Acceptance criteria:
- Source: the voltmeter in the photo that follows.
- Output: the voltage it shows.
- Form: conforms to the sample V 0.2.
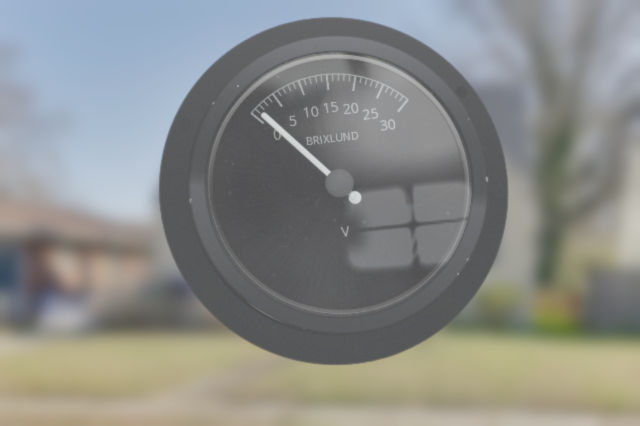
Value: V 1
